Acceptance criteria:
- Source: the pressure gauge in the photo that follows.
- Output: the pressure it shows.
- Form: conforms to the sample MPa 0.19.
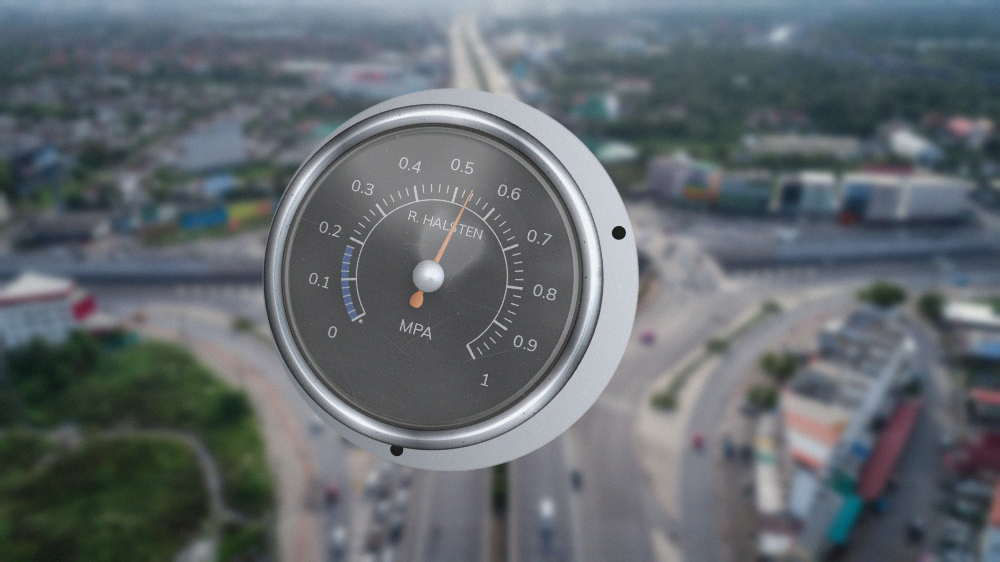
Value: MPa 0.54
